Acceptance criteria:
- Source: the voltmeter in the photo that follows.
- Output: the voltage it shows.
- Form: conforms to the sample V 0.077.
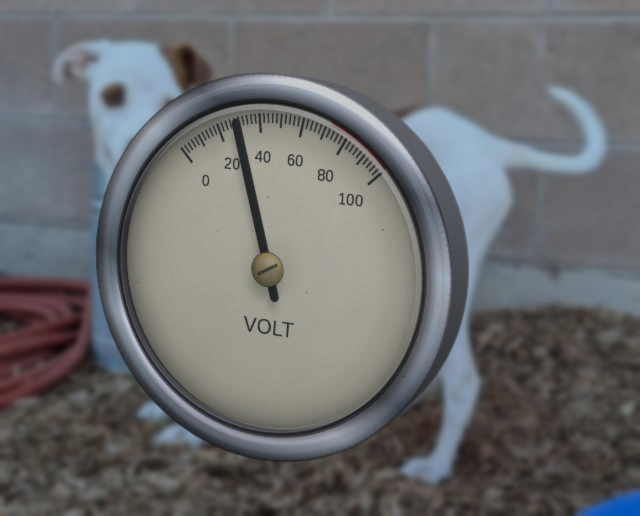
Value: V 30
